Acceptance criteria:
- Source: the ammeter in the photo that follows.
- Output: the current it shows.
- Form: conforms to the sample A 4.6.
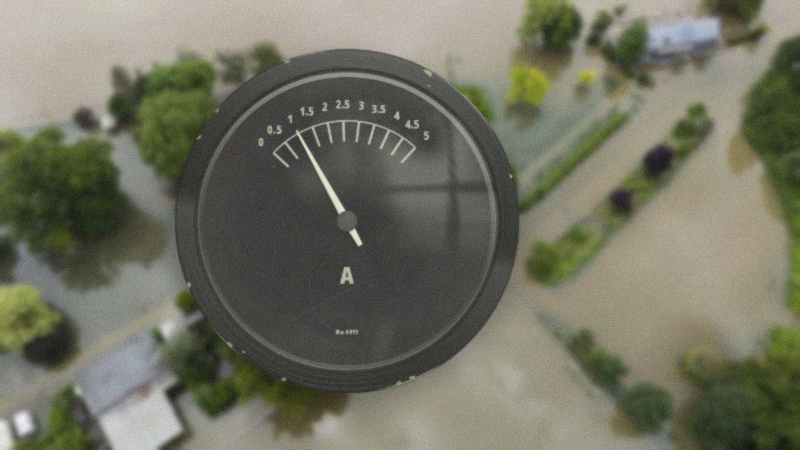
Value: A 1
